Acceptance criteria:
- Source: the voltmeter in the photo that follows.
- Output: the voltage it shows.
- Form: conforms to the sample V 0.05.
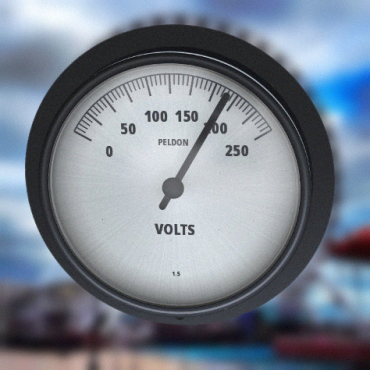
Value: V 190
